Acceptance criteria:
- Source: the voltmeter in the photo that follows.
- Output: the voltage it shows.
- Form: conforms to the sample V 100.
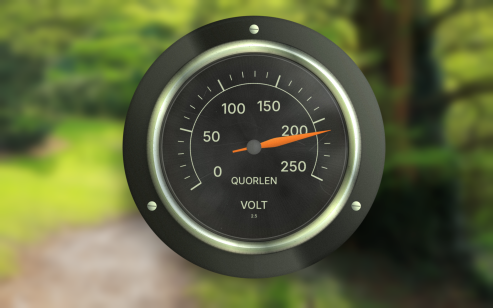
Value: V 210
